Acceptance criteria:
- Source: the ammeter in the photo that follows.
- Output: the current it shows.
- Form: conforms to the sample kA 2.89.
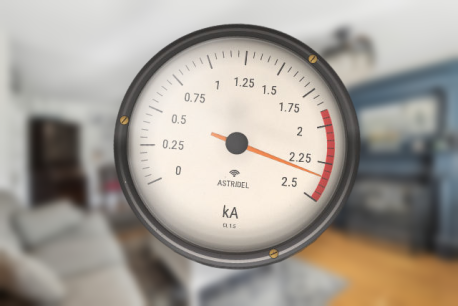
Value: kA 2.35
